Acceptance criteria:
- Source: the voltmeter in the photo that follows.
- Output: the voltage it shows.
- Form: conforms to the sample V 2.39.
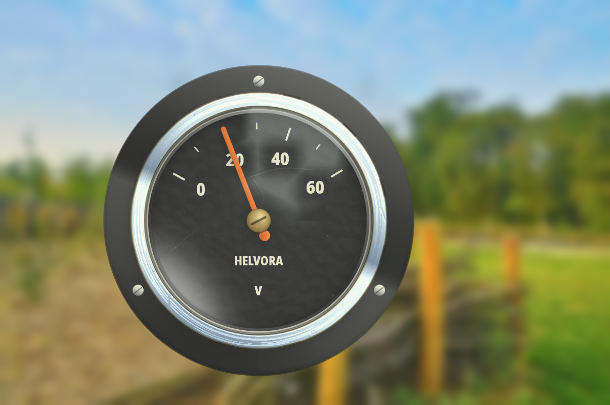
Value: V 20
